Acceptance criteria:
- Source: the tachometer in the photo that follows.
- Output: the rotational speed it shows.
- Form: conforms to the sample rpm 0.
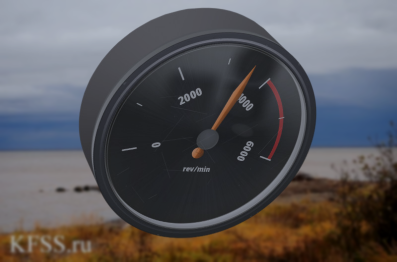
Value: rpm 3500
